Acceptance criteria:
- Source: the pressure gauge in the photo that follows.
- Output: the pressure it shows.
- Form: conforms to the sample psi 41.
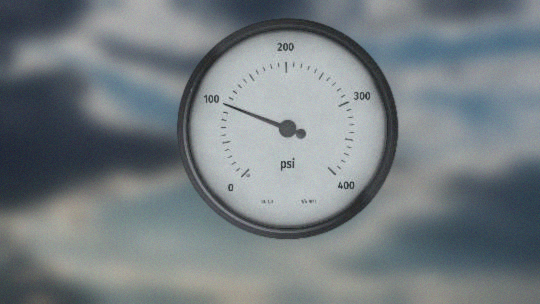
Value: psi 100
